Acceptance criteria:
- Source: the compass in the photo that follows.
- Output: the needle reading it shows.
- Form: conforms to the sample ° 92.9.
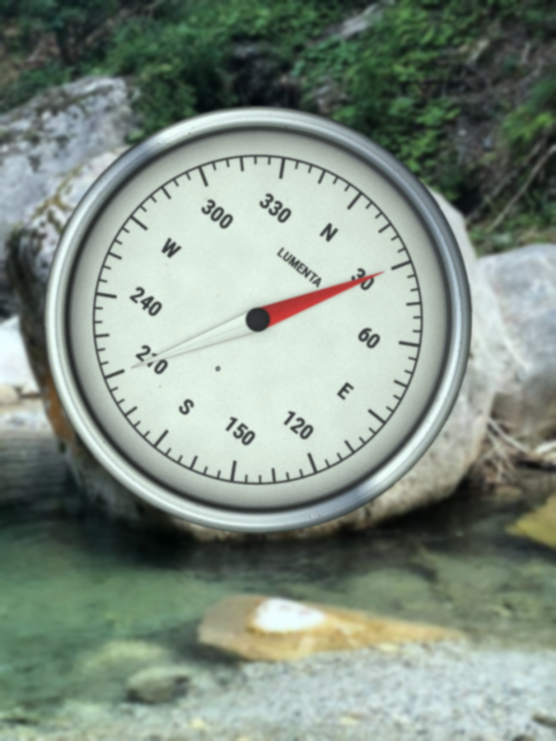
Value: ° 30
